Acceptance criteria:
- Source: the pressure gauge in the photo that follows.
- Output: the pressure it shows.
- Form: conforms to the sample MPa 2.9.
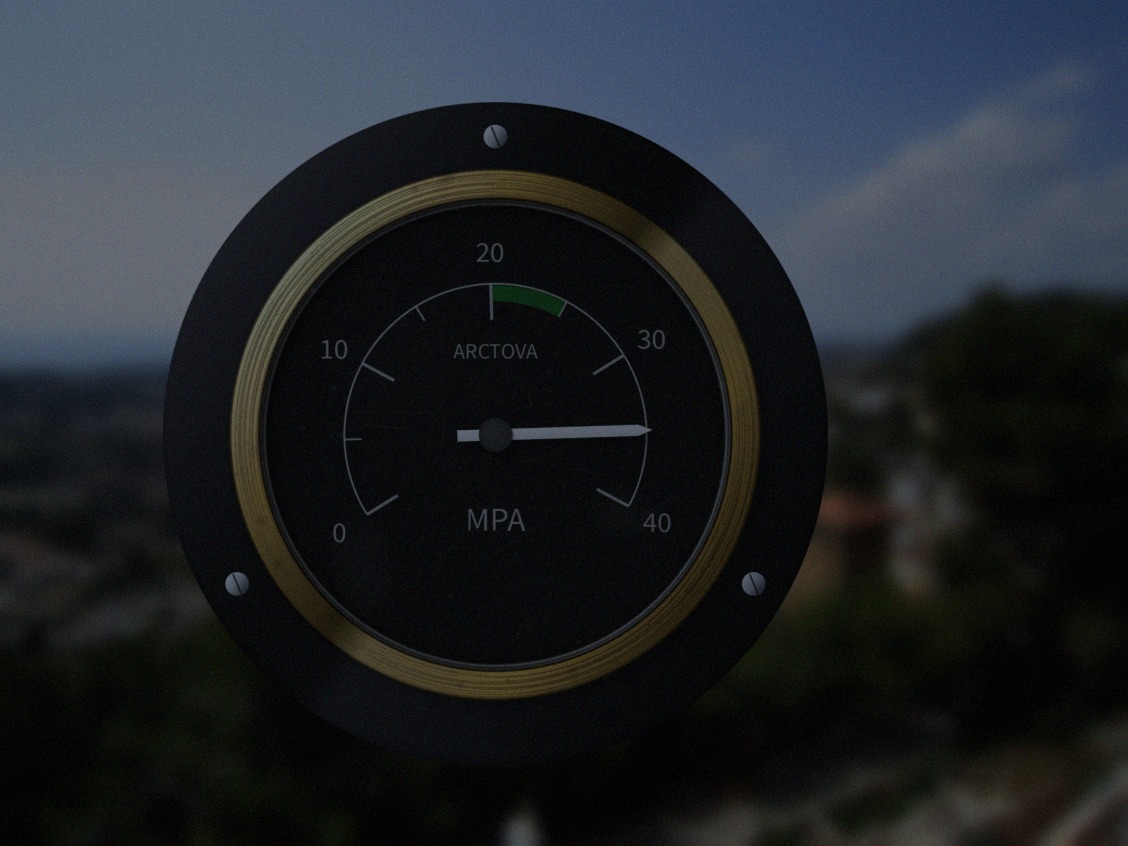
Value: MPa 35
